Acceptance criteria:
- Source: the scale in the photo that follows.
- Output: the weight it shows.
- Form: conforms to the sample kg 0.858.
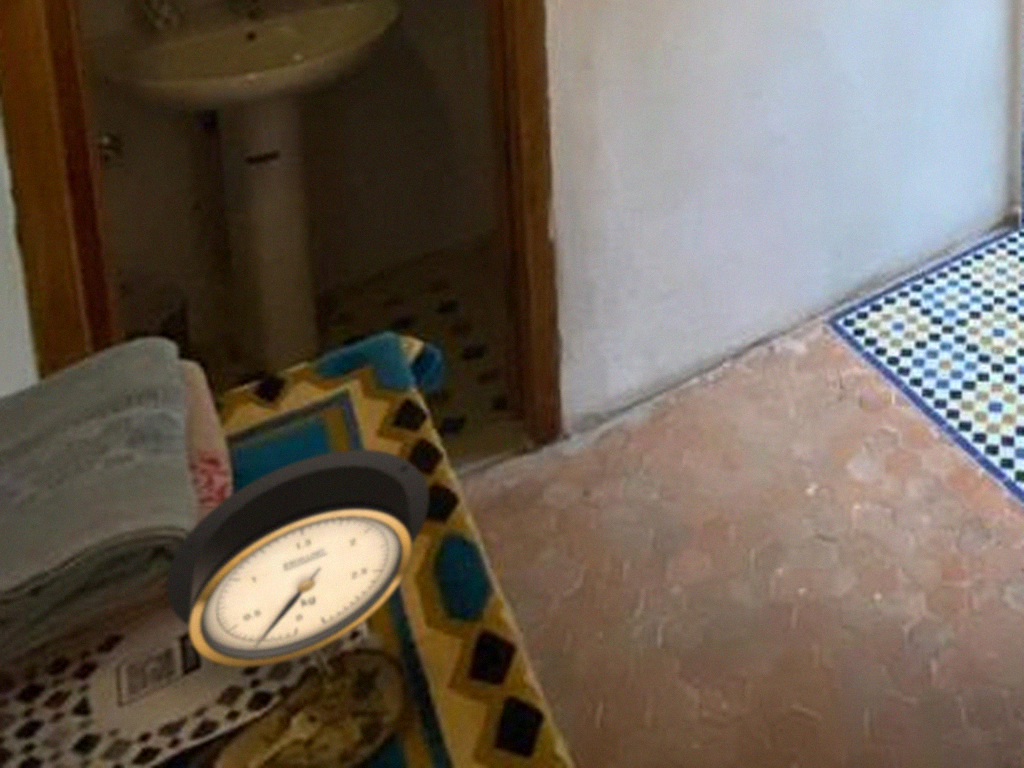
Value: kg 0.25
